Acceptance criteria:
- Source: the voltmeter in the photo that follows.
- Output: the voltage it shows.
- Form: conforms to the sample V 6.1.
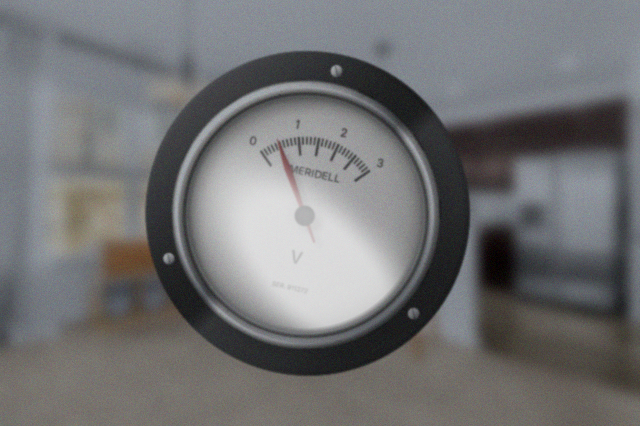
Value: V 0.5
